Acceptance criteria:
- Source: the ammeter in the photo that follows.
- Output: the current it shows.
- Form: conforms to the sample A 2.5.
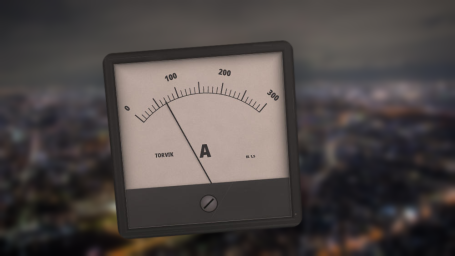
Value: A 70
